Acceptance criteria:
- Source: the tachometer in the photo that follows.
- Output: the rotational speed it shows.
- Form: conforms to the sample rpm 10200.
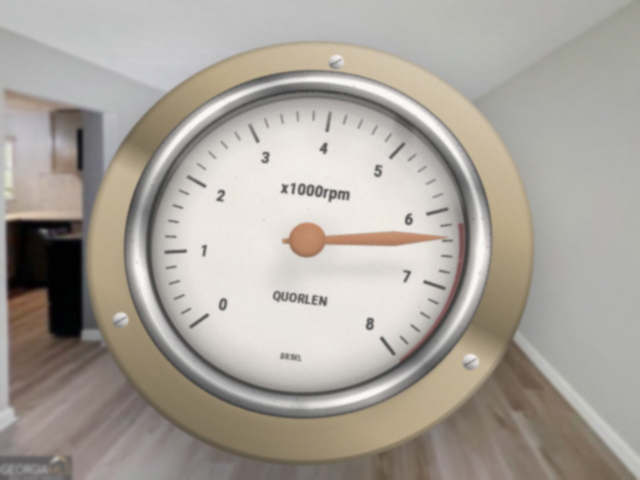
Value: rpm 6400
